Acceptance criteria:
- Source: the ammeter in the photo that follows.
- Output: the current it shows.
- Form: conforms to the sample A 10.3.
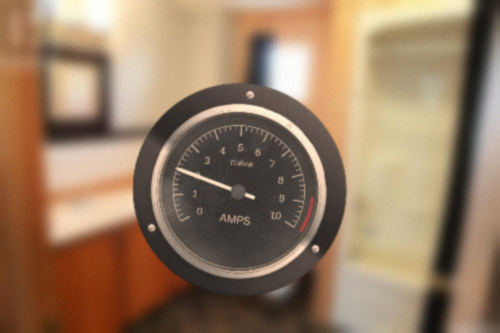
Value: A 2
